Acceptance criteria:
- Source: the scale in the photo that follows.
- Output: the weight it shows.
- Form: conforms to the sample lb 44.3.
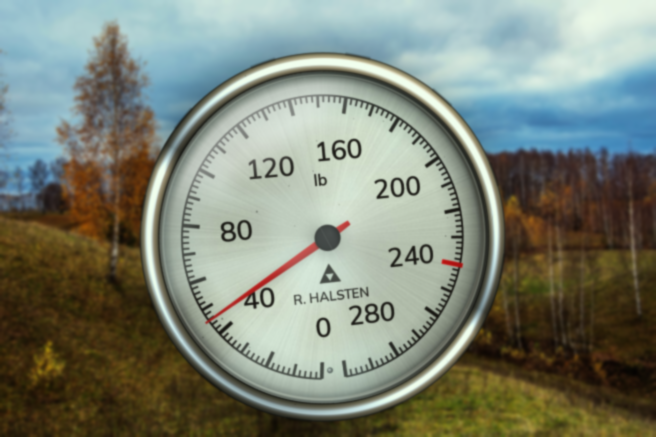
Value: lb 46
